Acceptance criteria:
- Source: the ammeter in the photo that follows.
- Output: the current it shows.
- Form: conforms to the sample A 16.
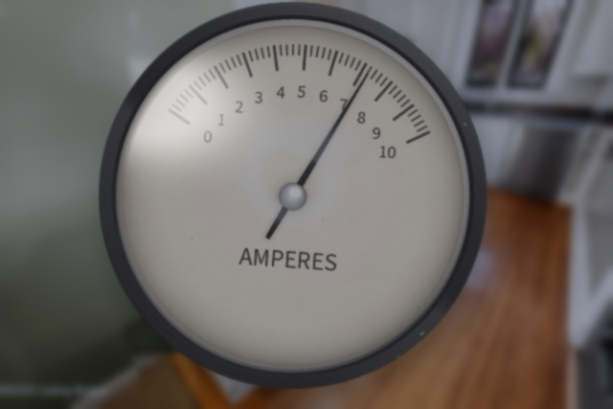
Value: A 7.2
